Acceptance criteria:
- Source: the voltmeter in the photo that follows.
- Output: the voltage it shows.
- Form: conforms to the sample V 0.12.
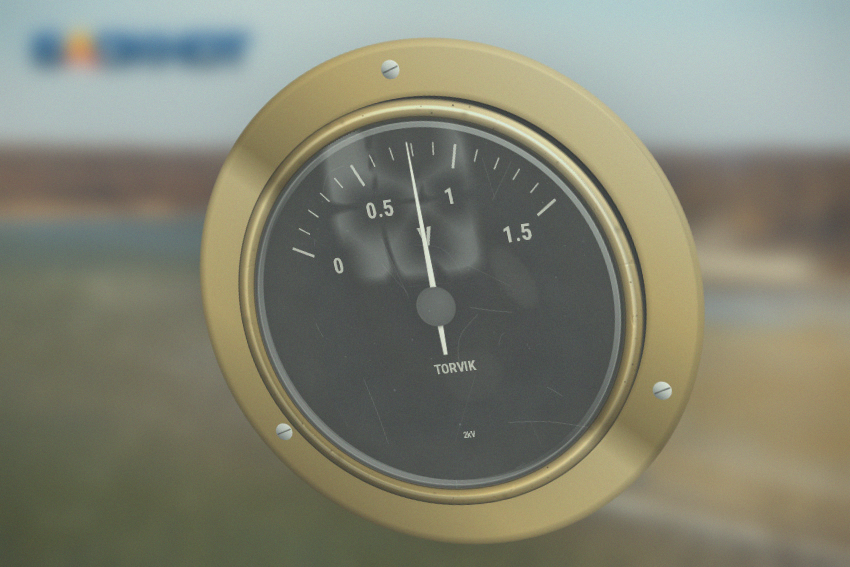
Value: V 0.8
